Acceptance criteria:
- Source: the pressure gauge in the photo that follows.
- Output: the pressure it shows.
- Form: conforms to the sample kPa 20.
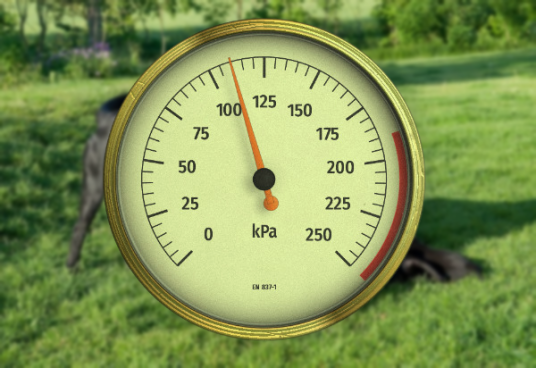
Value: kPa 110
